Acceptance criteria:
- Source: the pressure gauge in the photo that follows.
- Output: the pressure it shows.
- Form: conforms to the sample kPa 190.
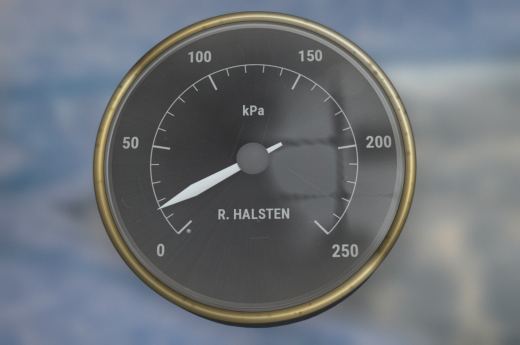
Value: kPa 15
